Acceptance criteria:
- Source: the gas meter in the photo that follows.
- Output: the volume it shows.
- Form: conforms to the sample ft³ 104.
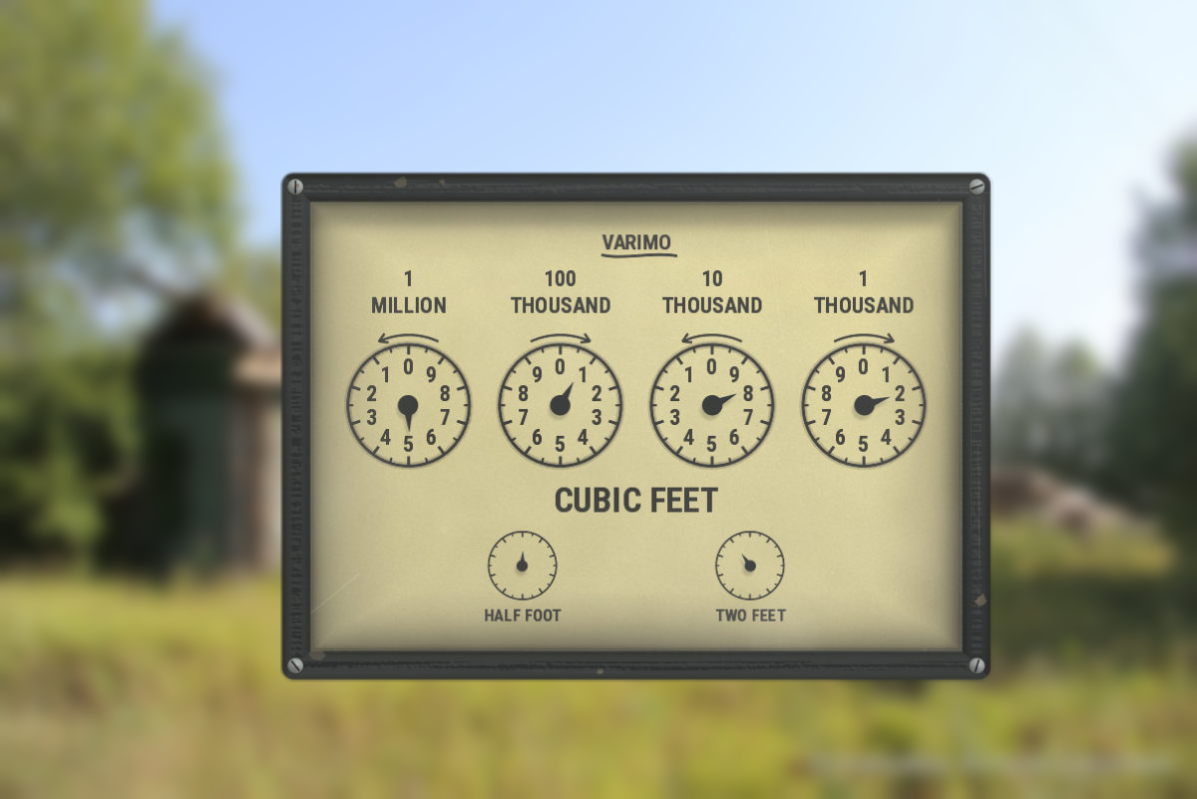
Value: ft³ 508200
